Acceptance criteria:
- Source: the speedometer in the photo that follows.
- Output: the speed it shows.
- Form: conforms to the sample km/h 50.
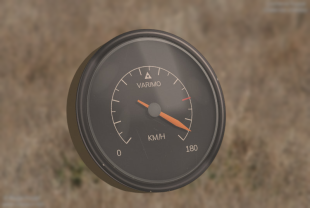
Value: km/h 170
